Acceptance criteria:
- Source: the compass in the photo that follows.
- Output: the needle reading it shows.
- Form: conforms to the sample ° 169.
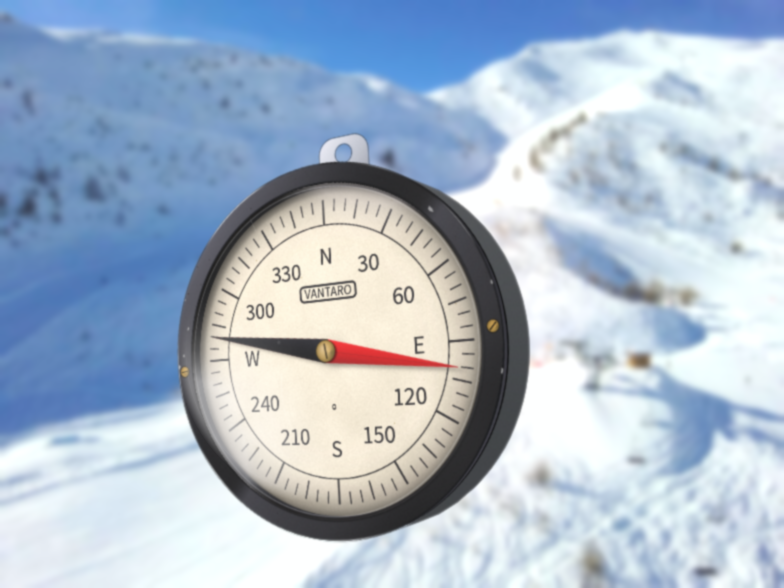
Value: ° 100
